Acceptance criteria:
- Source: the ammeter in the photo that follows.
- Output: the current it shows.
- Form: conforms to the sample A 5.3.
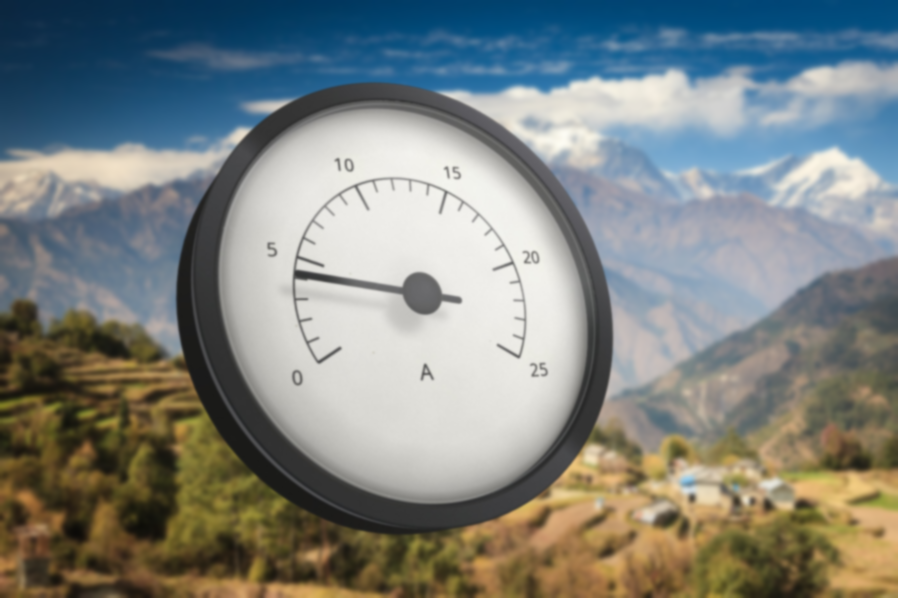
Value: A 4
